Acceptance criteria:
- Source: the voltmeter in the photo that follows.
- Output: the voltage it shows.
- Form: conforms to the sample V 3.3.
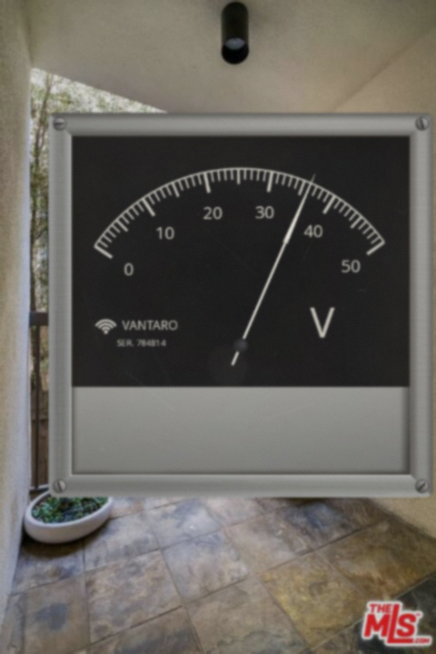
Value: V 36
